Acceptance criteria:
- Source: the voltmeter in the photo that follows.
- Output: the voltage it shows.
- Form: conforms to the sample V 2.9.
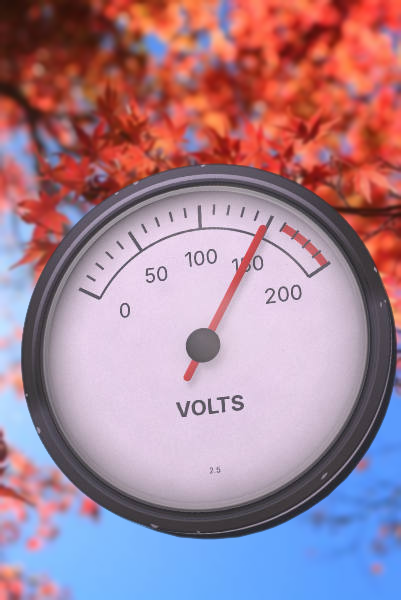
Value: V 150
